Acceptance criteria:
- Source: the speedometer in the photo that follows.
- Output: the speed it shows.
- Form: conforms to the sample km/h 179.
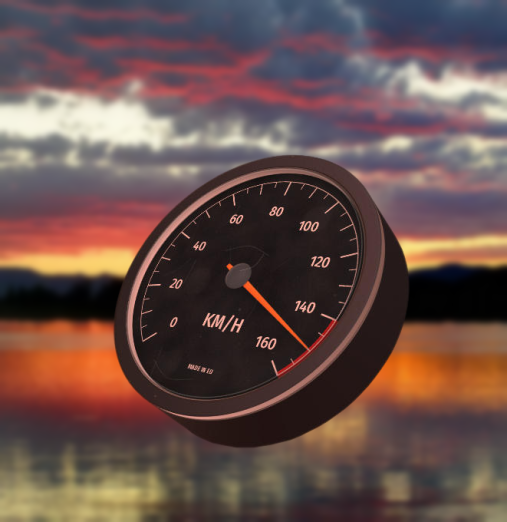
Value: km/h 150
